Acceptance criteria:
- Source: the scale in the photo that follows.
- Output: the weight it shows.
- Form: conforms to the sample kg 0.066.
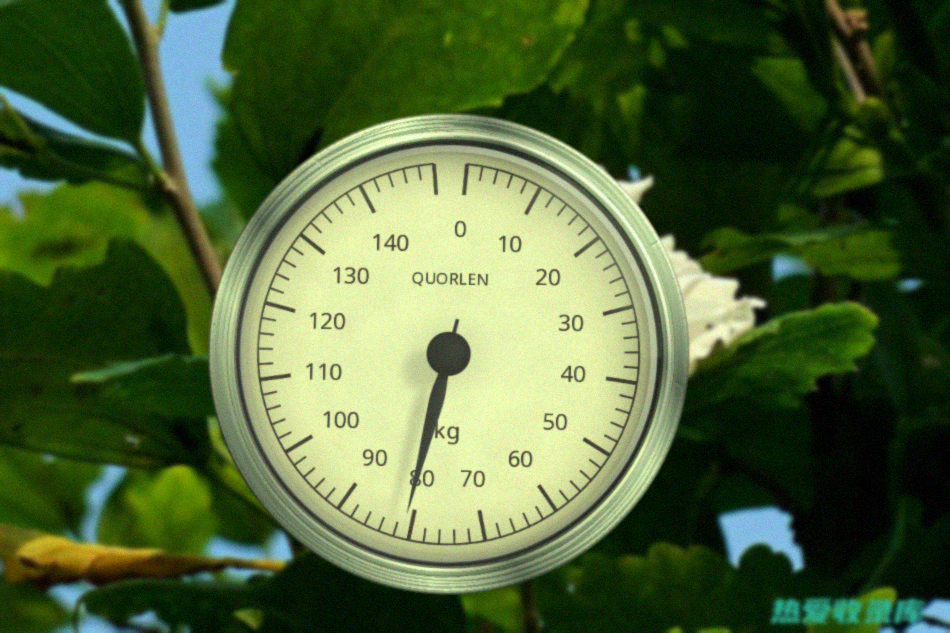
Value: kg 81
